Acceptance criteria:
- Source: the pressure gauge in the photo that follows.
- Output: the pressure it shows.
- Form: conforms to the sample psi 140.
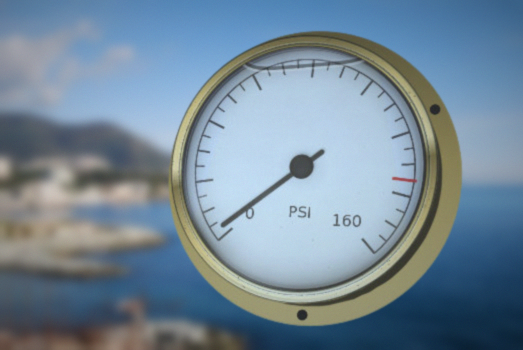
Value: psi 2.5
